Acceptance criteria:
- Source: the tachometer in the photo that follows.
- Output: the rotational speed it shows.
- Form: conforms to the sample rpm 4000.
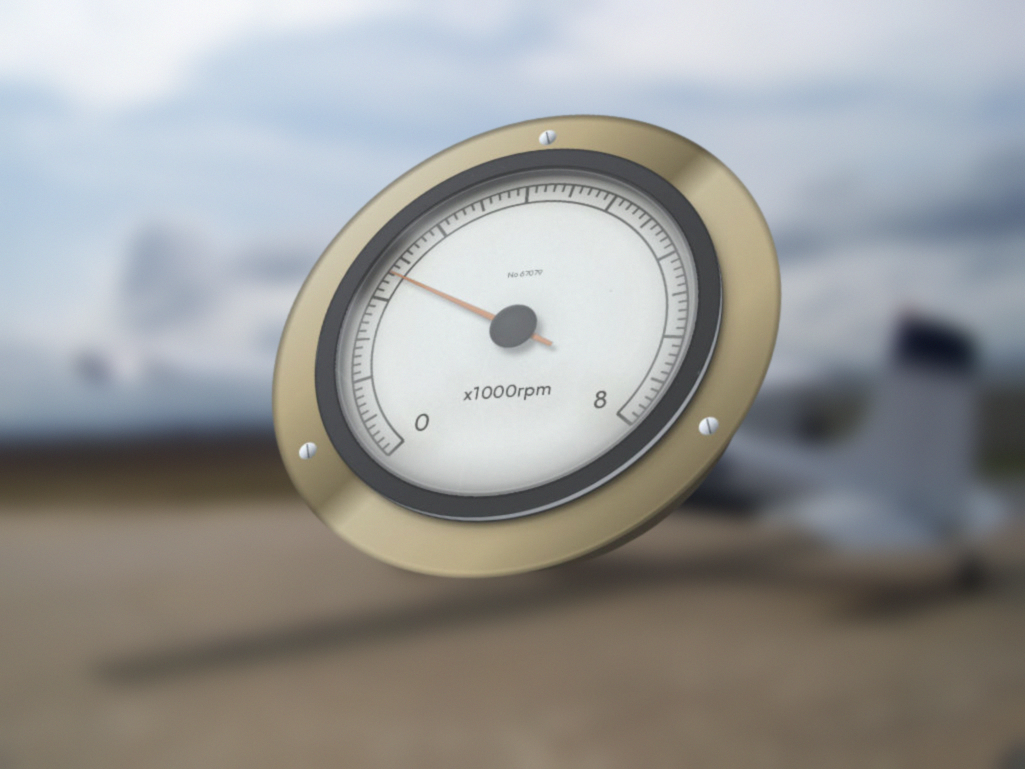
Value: rpm 2300
